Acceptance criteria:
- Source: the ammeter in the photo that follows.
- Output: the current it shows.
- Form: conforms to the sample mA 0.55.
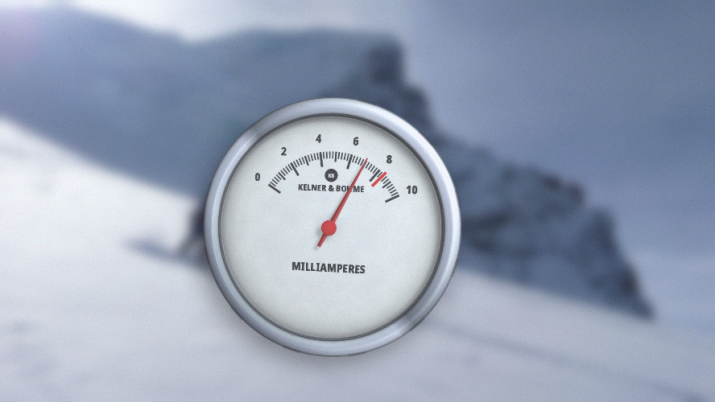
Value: mA 7
